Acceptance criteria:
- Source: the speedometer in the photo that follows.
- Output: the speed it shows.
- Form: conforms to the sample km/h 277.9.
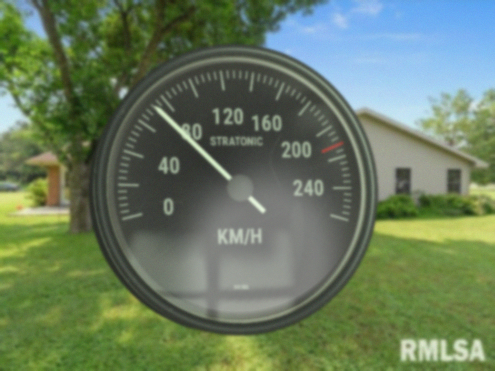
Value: km/h 72
